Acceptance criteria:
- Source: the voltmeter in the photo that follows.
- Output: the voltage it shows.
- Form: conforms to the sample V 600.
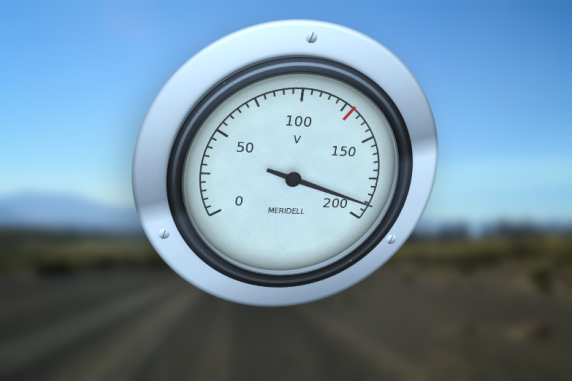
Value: V 190
